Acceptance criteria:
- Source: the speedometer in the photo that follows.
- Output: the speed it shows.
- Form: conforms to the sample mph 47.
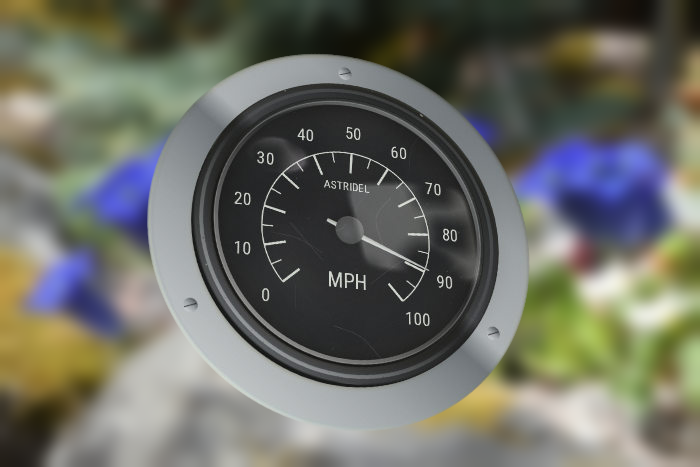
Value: mph 90
